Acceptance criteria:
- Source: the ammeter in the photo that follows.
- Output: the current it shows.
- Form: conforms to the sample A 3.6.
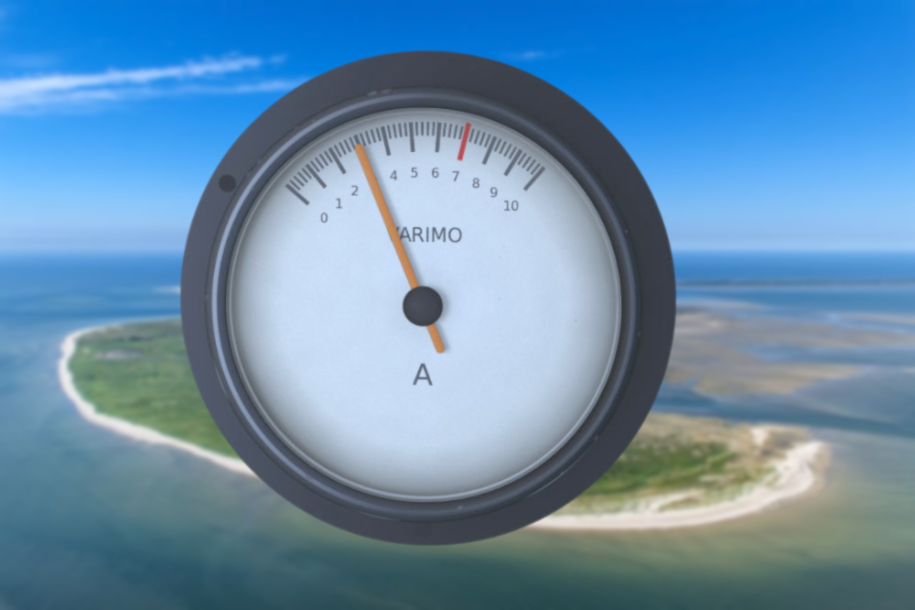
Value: A 3
